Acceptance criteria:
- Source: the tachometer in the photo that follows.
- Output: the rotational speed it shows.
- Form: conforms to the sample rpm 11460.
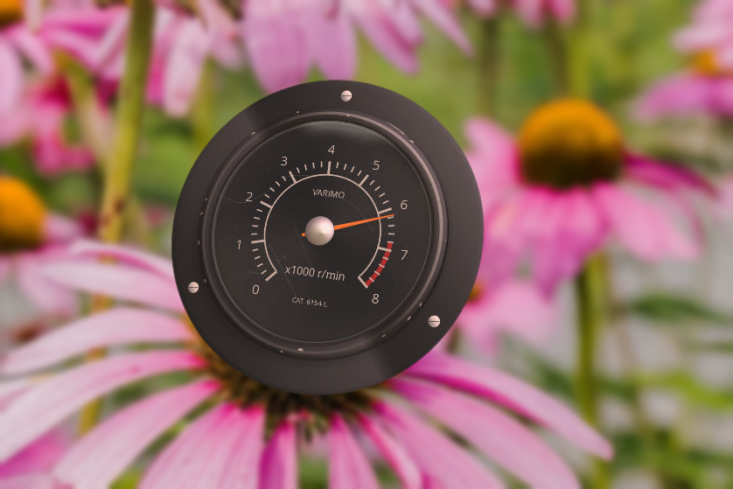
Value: rpm 6200
